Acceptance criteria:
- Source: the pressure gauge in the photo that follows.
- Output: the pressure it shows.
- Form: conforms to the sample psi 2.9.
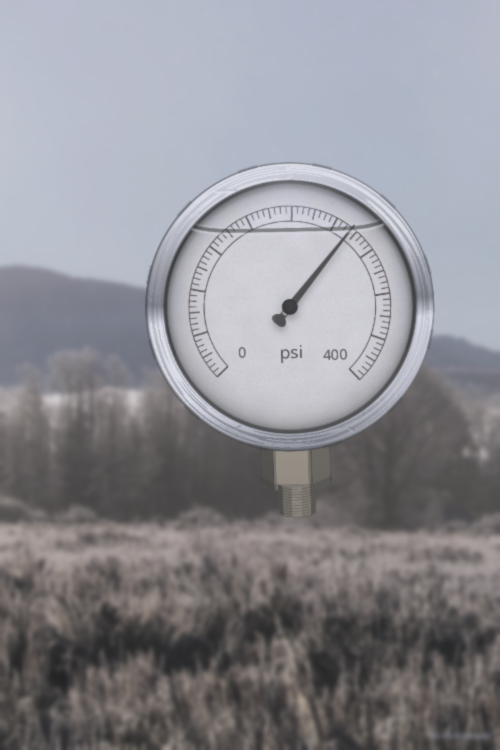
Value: psi 255
